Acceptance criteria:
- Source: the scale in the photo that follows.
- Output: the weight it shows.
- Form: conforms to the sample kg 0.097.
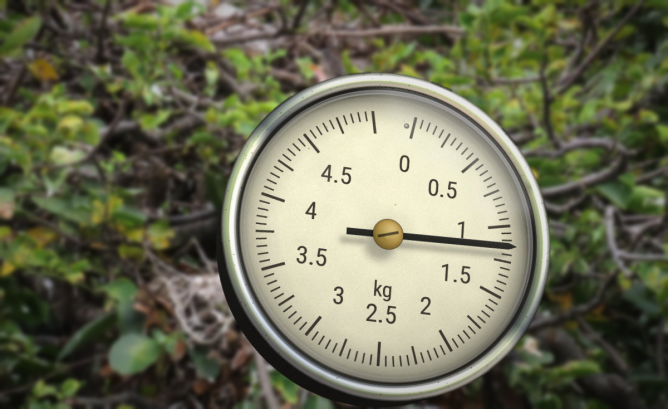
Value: kg 1.15
